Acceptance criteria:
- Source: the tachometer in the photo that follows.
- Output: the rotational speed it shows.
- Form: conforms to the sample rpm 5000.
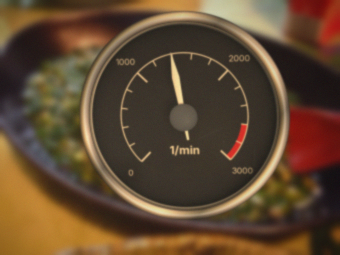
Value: rpm 1400
